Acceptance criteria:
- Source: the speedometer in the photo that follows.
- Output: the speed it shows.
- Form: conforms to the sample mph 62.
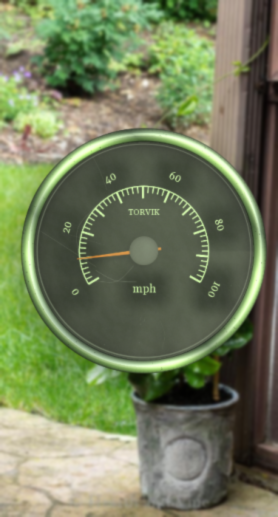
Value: mph 10
